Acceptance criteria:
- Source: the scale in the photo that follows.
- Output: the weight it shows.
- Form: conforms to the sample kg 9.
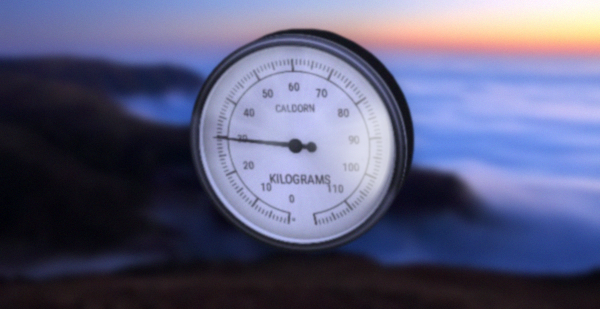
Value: kg 30
